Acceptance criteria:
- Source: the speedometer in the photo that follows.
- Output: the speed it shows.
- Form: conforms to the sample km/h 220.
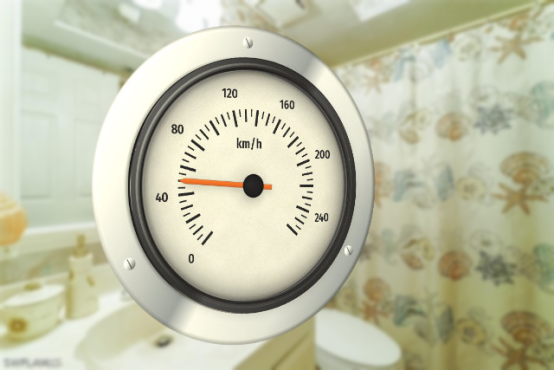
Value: km/h 50
